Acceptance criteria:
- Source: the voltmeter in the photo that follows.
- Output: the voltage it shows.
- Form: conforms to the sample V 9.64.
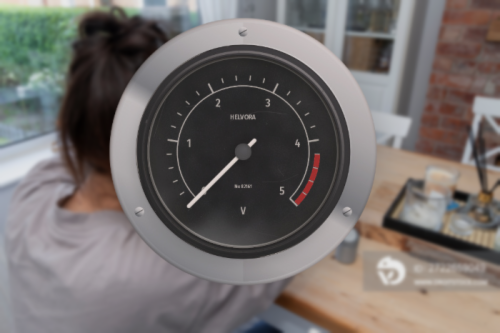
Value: V 0
